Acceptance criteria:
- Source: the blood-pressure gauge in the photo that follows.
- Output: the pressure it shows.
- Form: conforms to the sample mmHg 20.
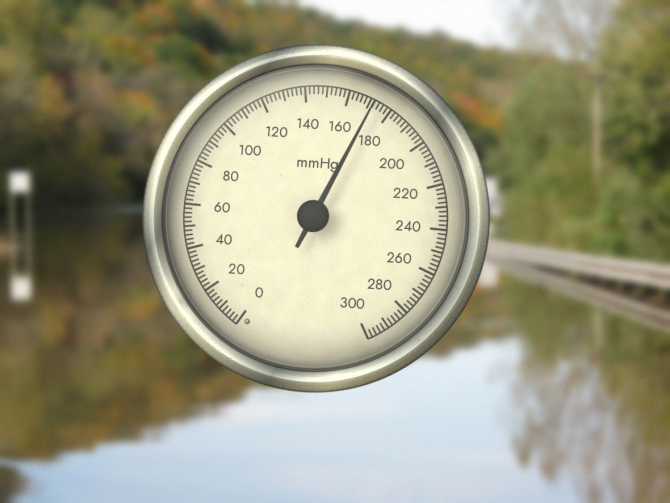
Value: mmHg 172
